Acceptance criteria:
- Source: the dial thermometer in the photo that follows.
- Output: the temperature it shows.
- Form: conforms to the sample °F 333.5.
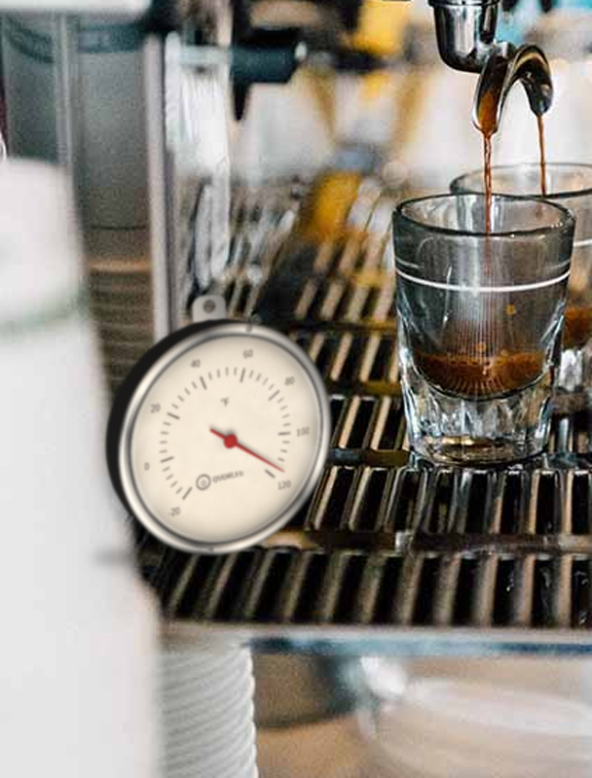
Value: °F 116
